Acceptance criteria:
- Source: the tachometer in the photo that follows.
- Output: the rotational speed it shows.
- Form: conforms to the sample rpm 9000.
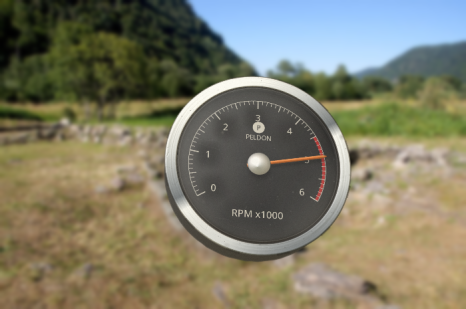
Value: rpm 5000
